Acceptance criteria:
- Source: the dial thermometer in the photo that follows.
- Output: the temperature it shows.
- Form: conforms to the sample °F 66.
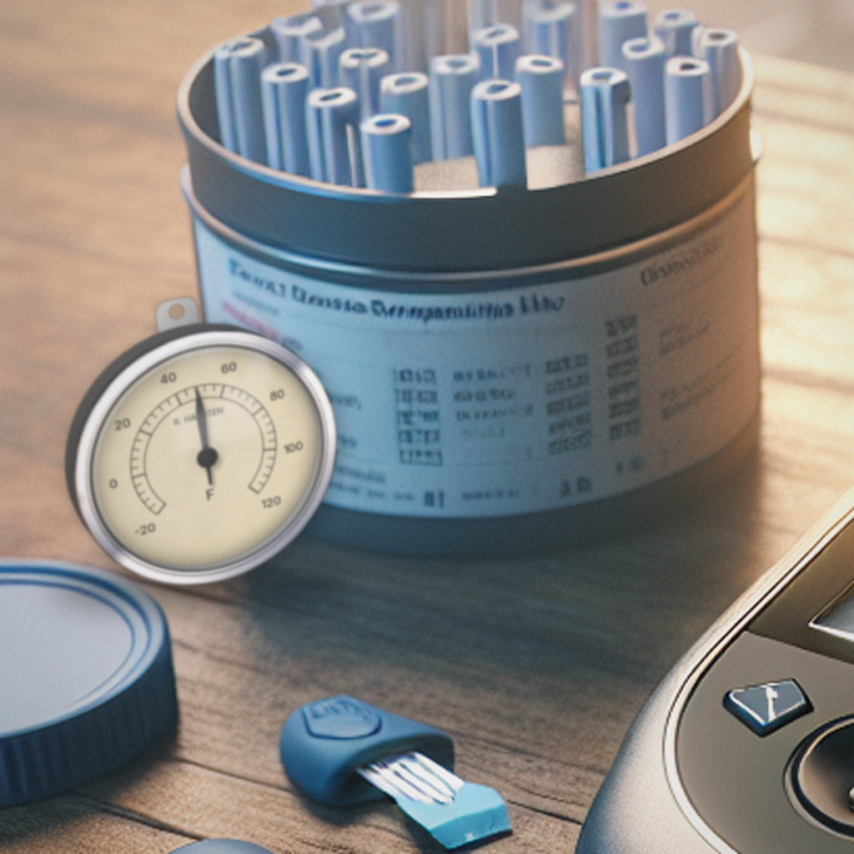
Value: °F 48
